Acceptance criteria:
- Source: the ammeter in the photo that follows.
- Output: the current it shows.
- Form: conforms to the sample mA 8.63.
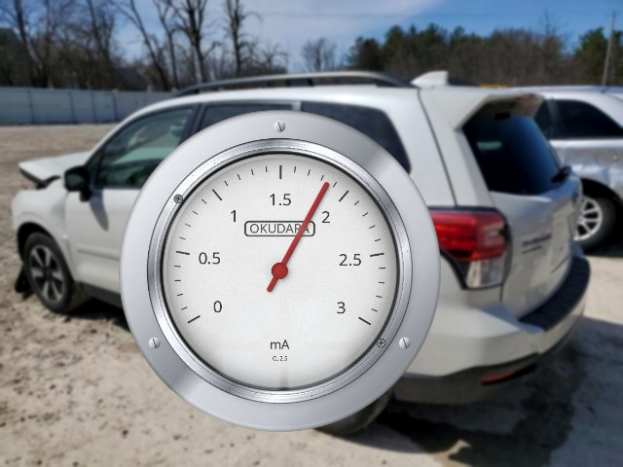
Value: mA 1.85
